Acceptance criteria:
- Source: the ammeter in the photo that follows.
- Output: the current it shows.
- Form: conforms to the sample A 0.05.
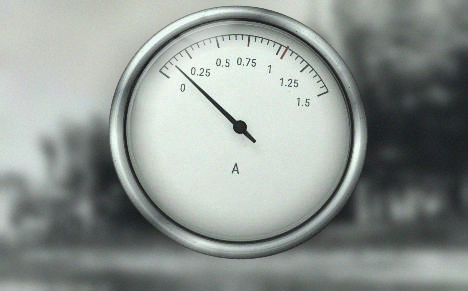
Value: A 0.1
